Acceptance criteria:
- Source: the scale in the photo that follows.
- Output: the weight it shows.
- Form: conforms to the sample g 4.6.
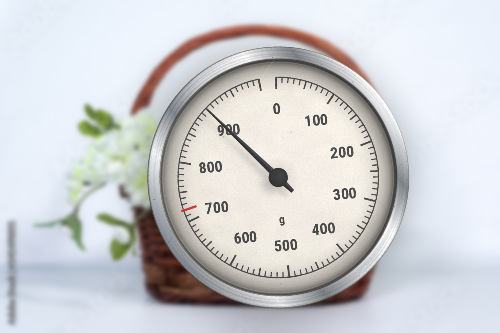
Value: g 900
